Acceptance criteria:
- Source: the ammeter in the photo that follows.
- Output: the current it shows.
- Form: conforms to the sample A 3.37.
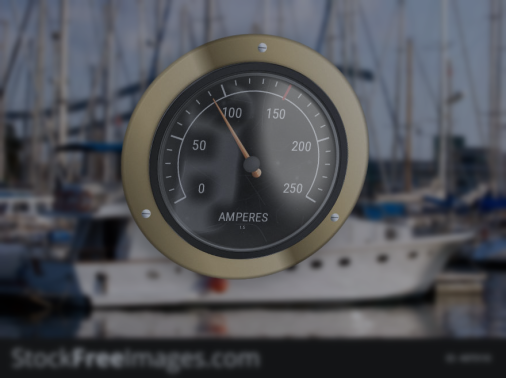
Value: A 90
